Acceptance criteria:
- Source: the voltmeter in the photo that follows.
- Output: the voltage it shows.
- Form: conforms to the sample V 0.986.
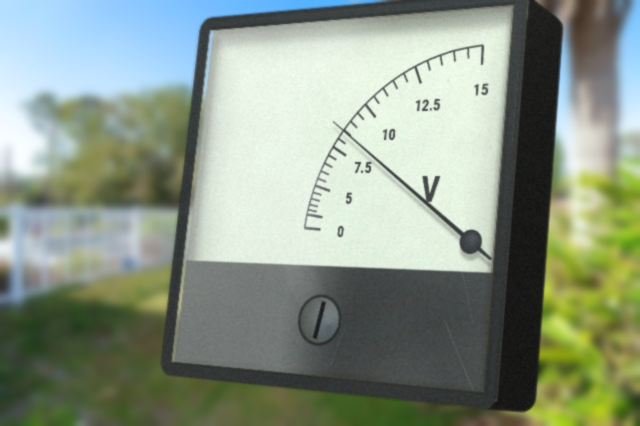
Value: V 8.5
